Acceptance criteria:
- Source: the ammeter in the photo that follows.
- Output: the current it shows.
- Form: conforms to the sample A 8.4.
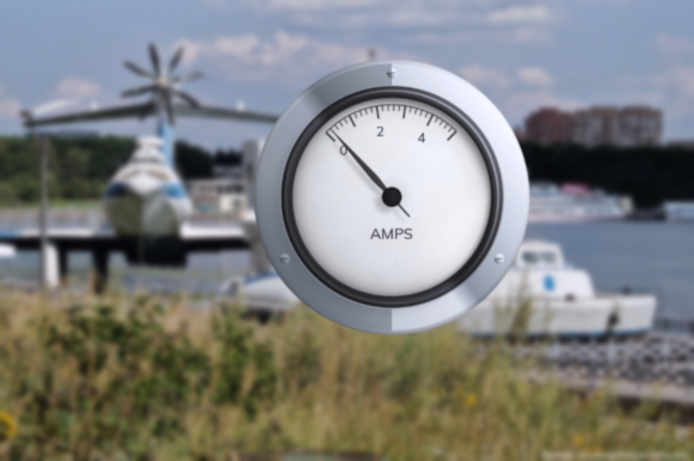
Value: A 0.2
